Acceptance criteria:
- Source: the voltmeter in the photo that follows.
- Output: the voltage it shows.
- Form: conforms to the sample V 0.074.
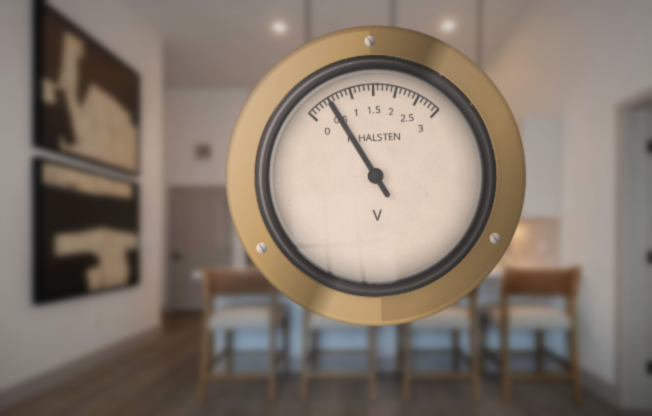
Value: V 0.5
